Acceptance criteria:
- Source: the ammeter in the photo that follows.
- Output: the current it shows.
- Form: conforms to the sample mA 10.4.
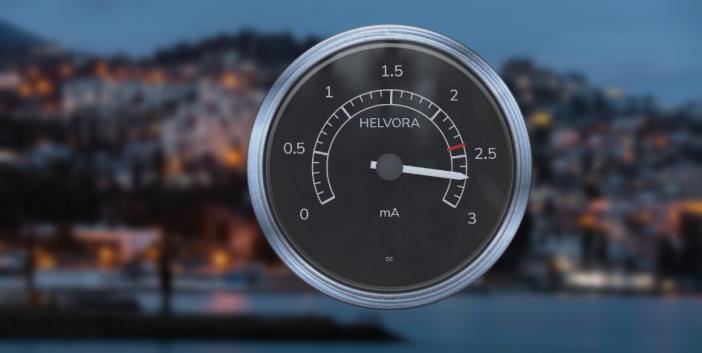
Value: mA 2.7
